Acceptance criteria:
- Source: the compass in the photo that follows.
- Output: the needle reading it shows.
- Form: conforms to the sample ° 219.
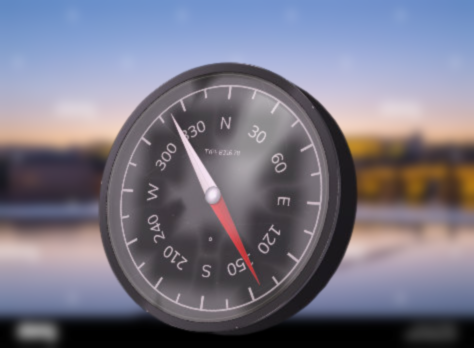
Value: ° 142.5
